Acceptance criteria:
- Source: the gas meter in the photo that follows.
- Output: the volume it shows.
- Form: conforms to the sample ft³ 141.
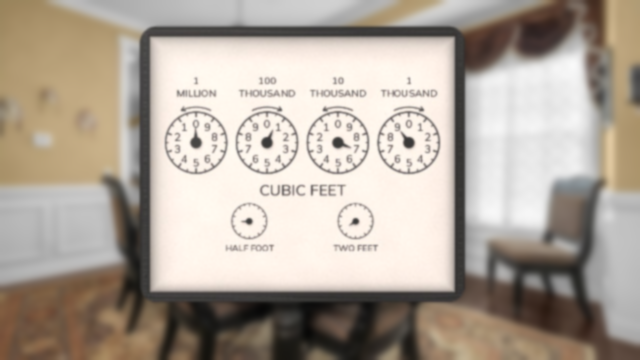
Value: ft³ 6900
